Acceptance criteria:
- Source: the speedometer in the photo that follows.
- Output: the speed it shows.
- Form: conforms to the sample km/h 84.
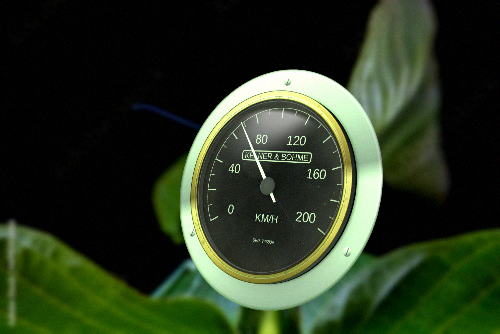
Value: km/h 70
